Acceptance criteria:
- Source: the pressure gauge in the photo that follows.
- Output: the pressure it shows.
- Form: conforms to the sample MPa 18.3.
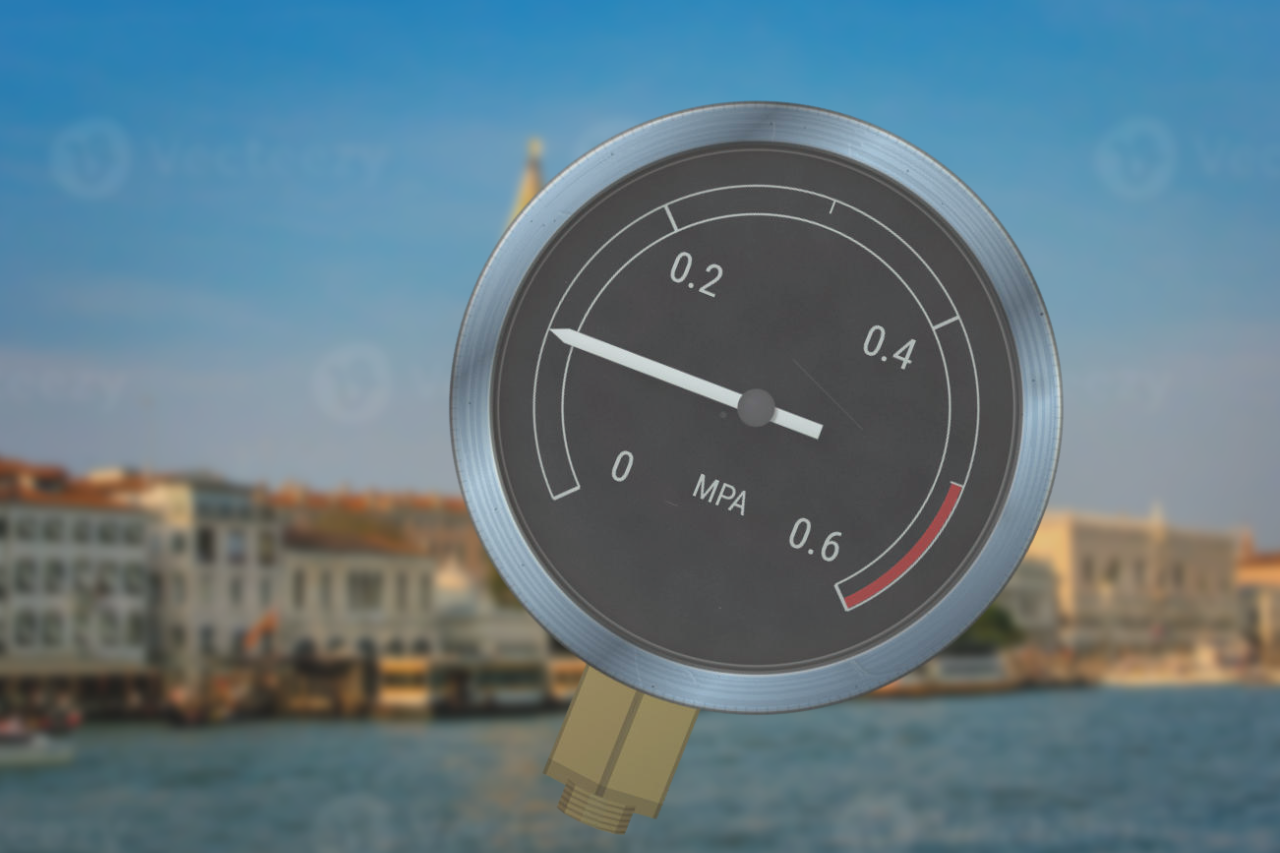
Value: MPa 0.1
